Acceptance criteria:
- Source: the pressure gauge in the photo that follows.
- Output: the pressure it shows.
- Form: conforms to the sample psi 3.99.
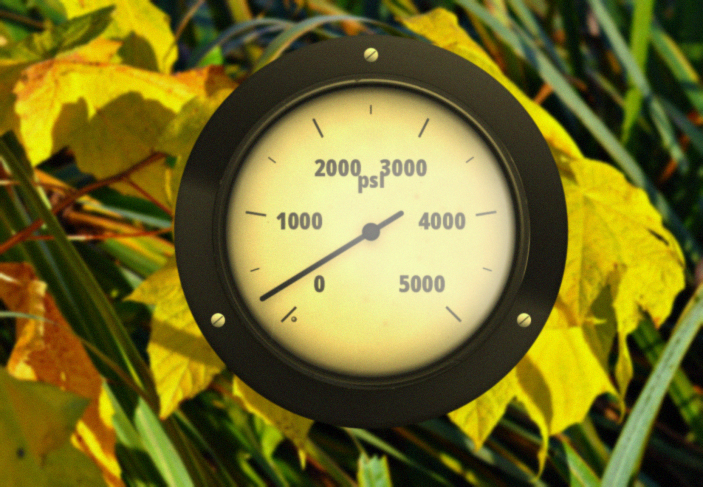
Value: psi 250
